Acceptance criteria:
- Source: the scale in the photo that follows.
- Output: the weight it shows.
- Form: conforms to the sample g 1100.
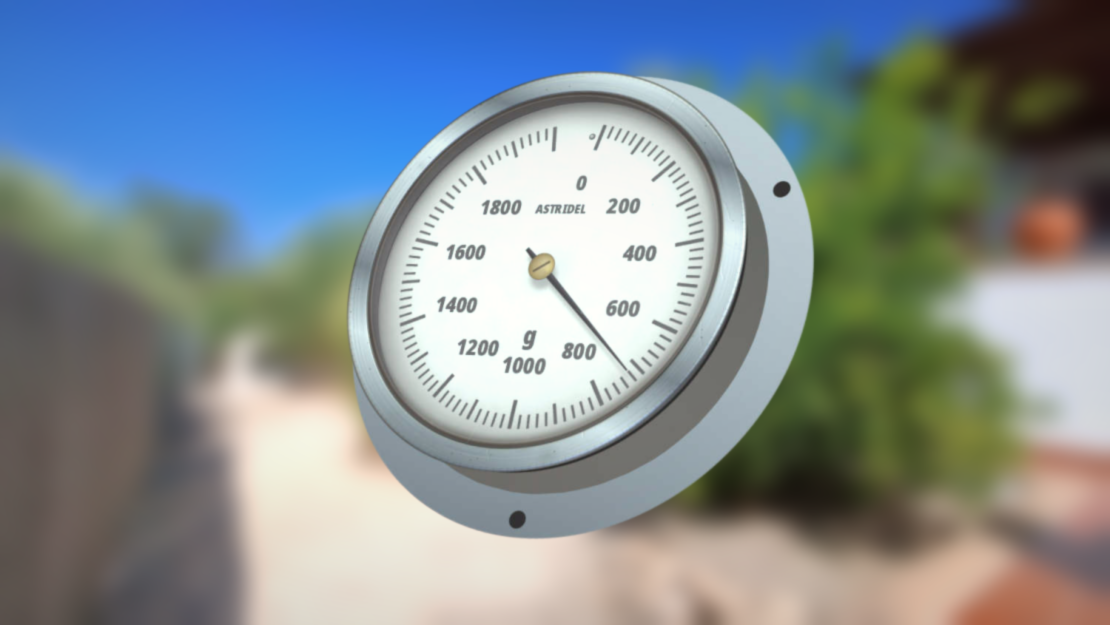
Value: g 720
